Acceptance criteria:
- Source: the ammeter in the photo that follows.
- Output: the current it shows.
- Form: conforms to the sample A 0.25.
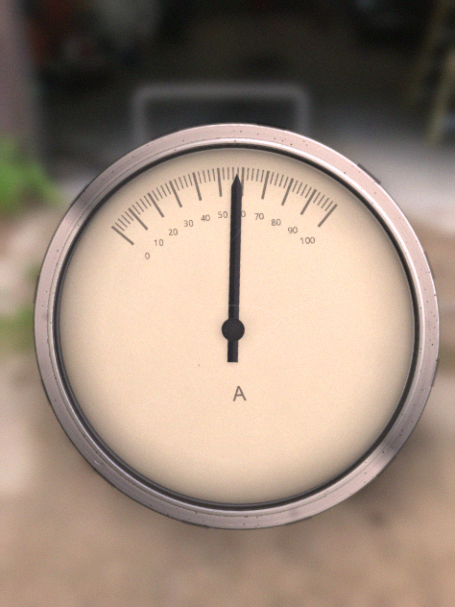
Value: A 58
